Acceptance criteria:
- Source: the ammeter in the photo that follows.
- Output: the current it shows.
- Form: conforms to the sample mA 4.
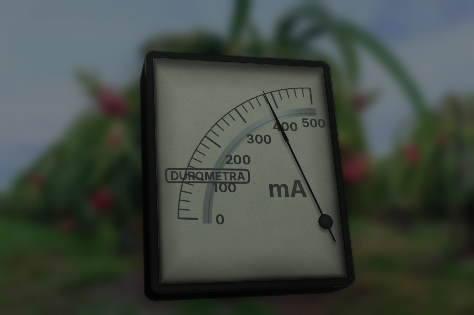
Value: mA 380
